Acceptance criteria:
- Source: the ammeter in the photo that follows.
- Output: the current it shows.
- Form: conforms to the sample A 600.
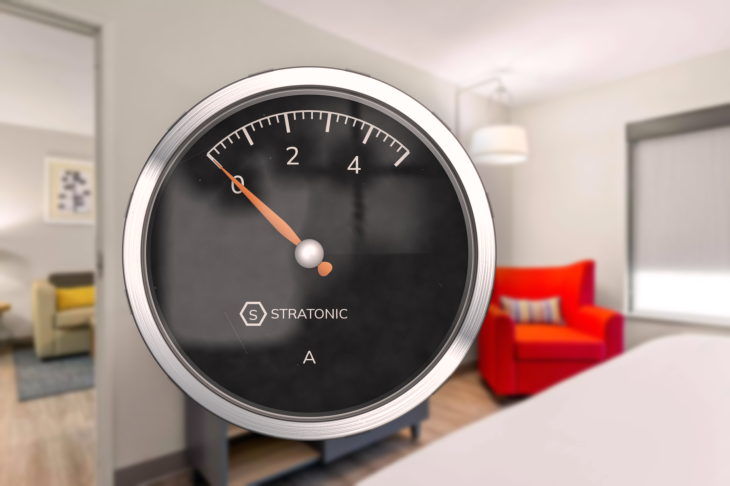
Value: A 0
